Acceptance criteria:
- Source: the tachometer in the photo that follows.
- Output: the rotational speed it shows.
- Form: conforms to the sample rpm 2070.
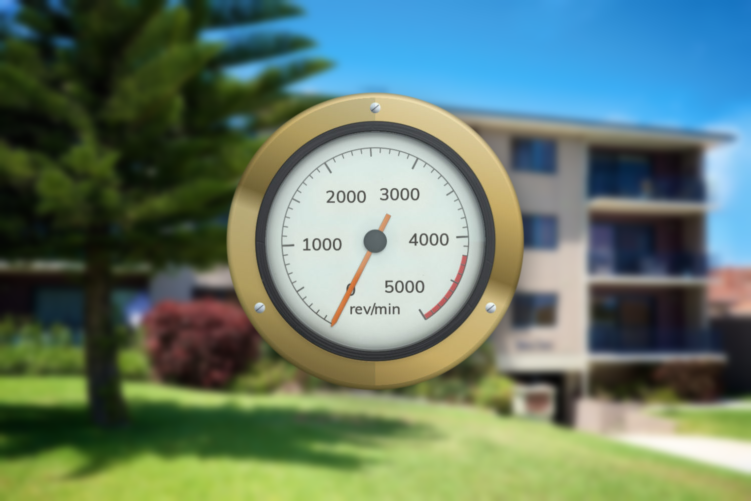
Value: rpm 0
